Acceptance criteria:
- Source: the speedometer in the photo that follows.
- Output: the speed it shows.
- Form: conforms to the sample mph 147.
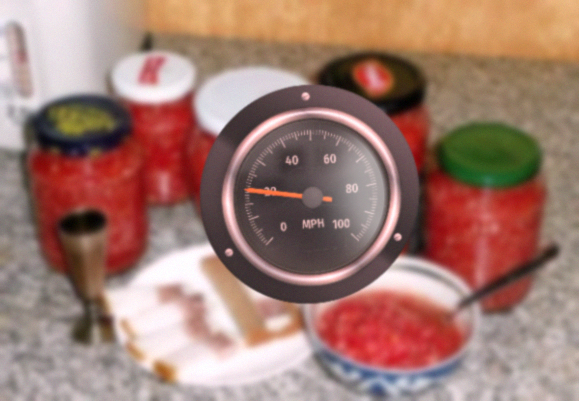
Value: mph 20
